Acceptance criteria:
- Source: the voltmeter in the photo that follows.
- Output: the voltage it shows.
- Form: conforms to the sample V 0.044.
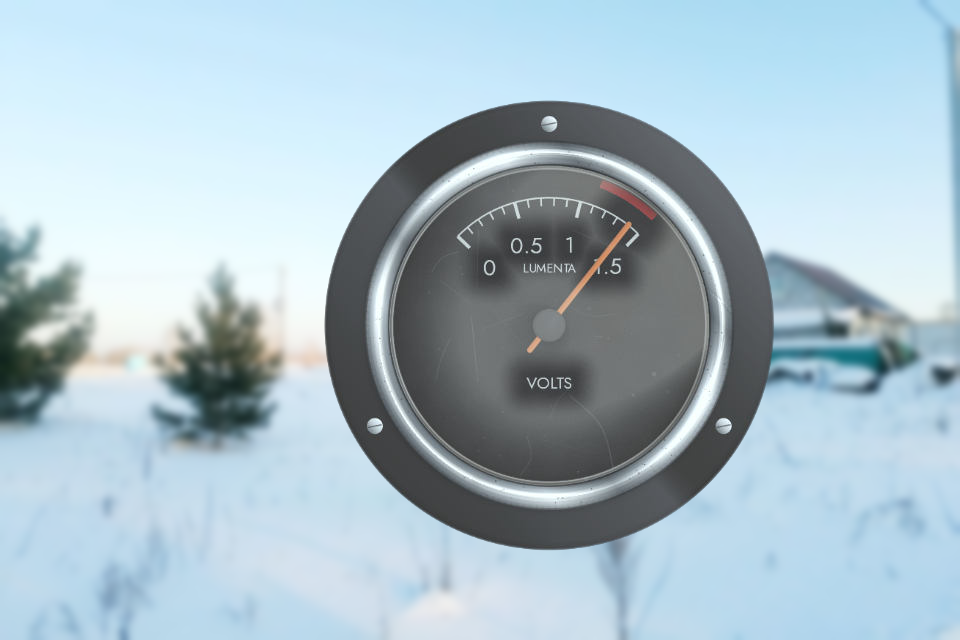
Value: V 1.4
